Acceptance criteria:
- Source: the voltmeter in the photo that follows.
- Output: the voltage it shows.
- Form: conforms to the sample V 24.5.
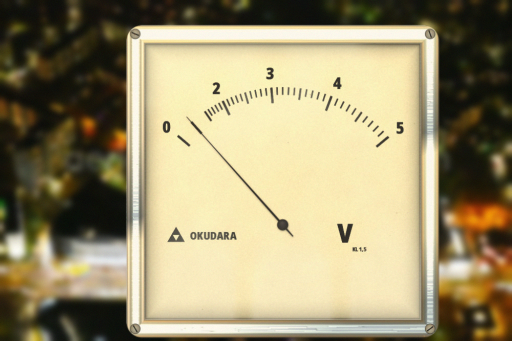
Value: V 1
